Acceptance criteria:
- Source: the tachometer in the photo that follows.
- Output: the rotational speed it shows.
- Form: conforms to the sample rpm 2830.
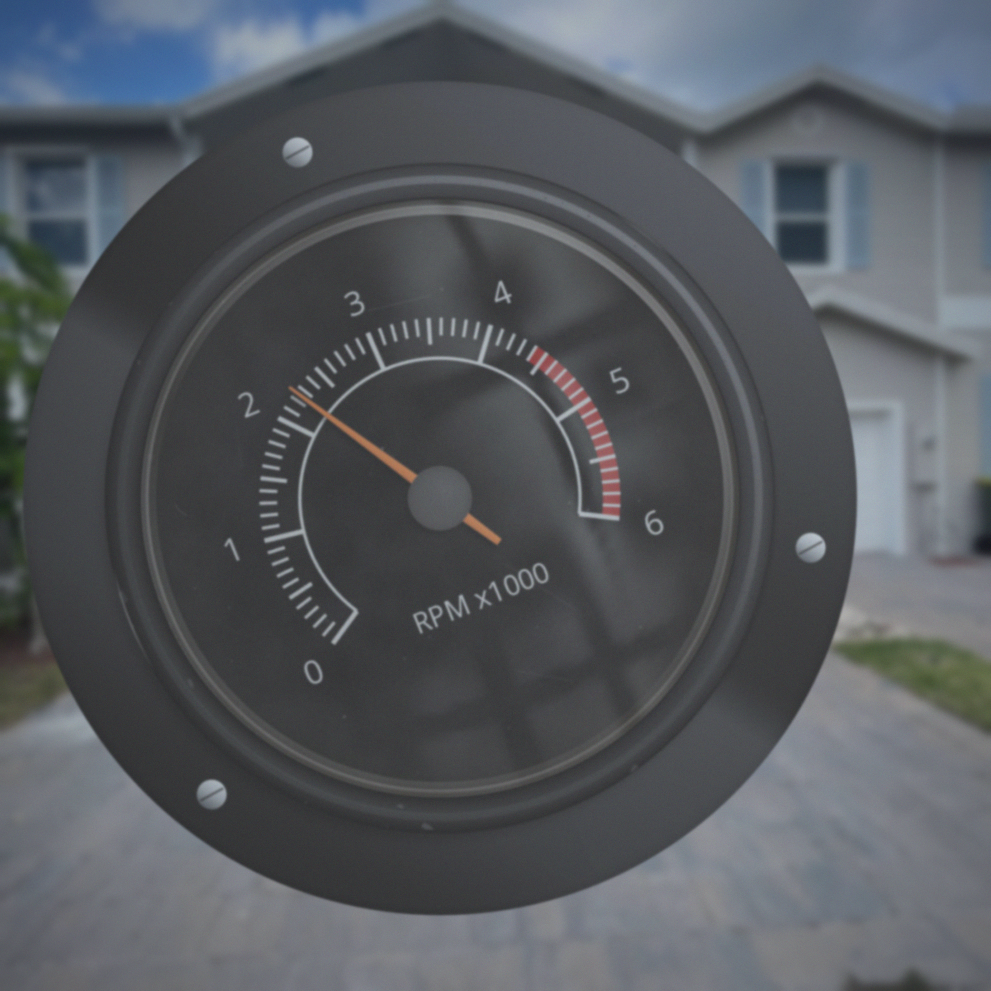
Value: rpm 2250
